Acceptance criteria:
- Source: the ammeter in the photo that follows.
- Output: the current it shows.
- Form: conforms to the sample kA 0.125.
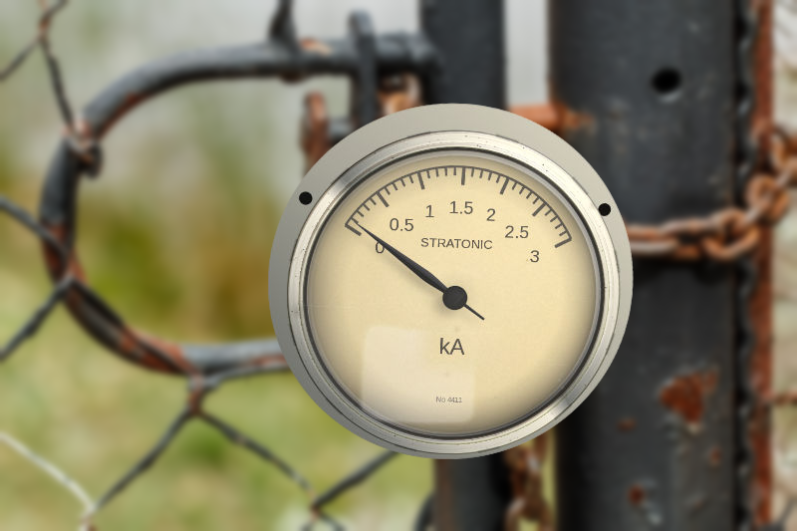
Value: kA 0.1
